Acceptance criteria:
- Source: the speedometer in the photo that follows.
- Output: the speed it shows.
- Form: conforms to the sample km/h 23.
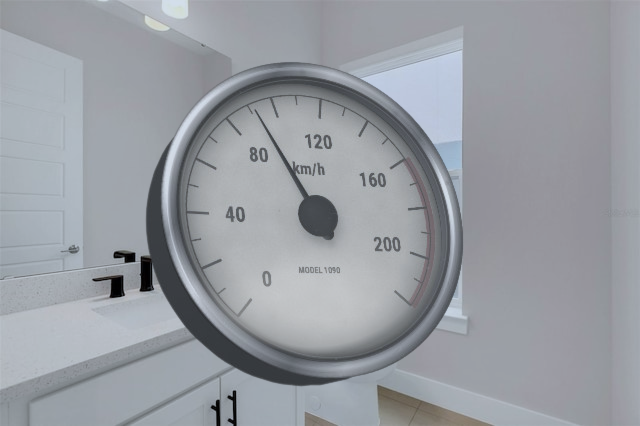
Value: km/h 90
